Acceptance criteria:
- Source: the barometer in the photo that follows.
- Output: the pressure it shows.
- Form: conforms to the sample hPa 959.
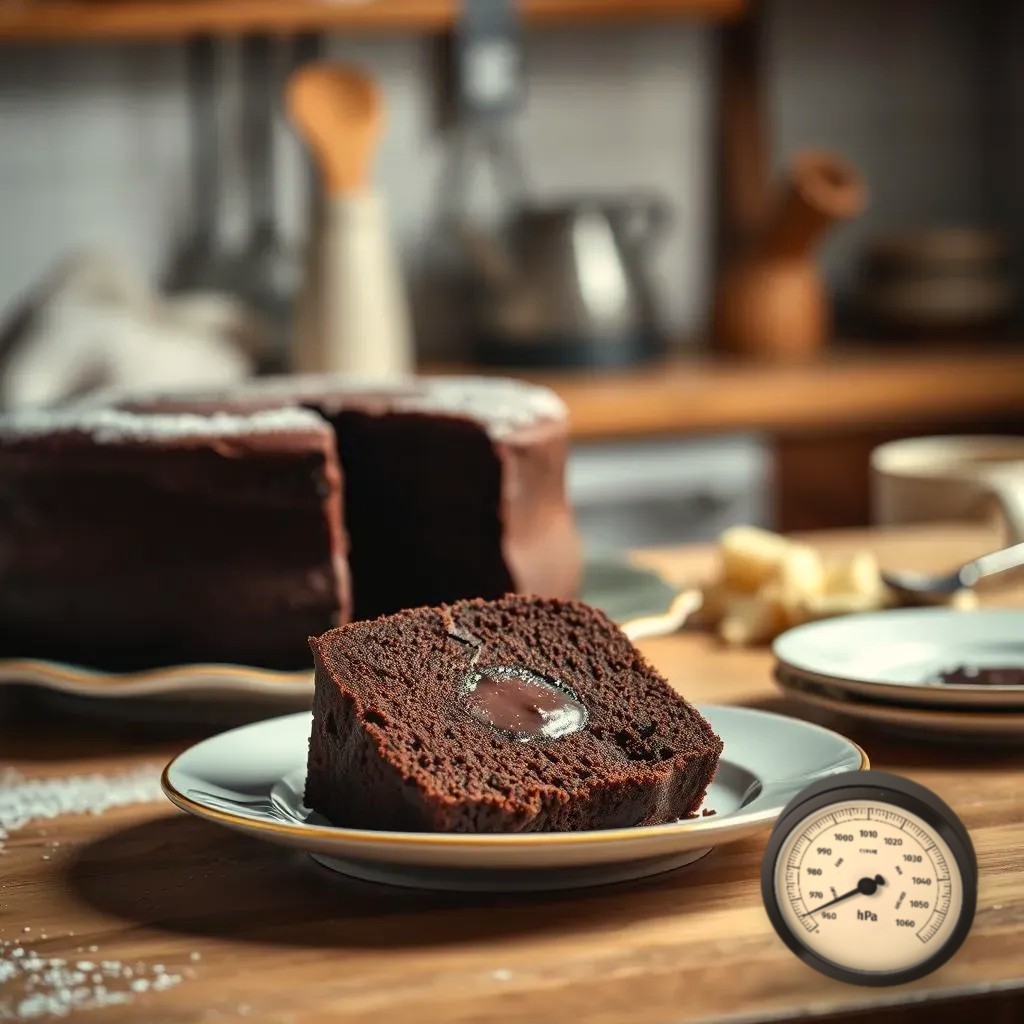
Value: hPa 965
